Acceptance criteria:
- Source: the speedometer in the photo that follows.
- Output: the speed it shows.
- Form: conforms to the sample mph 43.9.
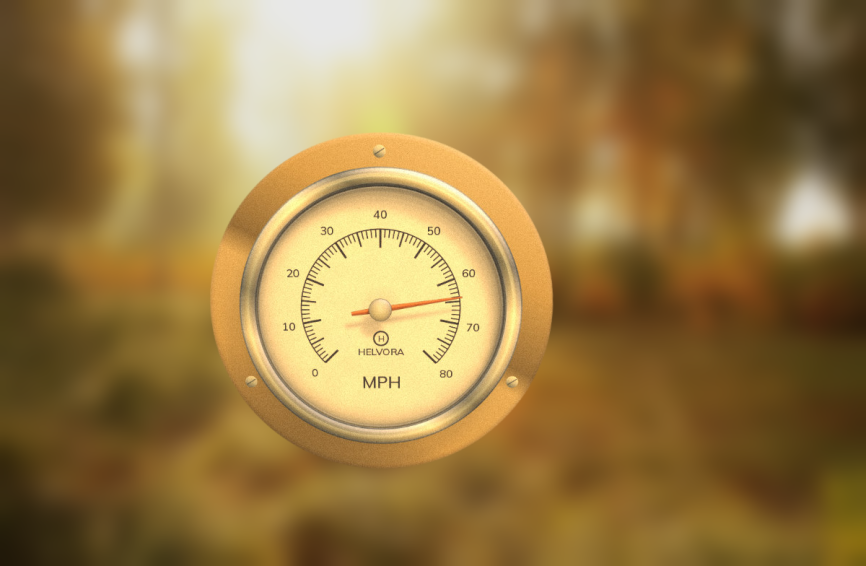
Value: mph 64
